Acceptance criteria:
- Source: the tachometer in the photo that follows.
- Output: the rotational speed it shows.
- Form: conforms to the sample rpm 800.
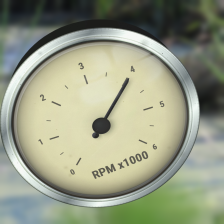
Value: rpm 4000
